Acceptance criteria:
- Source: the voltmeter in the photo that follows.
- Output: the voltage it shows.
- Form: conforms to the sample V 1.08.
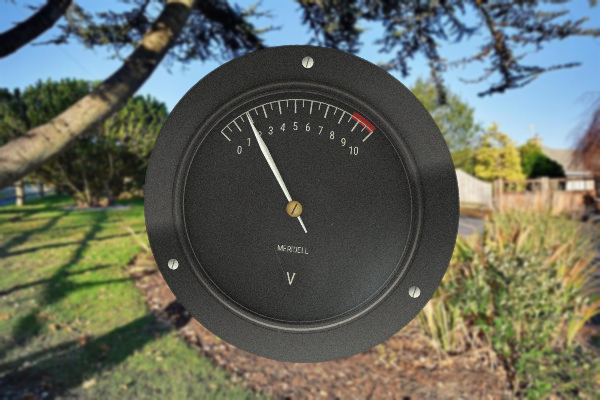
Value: V 2
